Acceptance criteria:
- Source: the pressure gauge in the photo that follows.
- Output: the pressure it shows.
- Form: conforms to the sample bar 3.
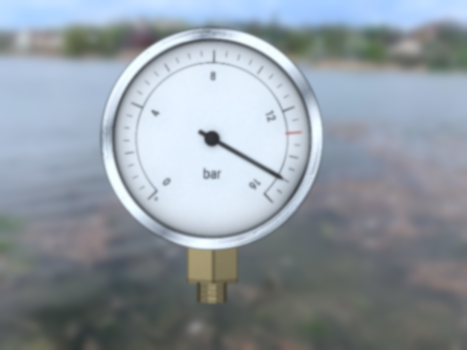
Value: bar 15
